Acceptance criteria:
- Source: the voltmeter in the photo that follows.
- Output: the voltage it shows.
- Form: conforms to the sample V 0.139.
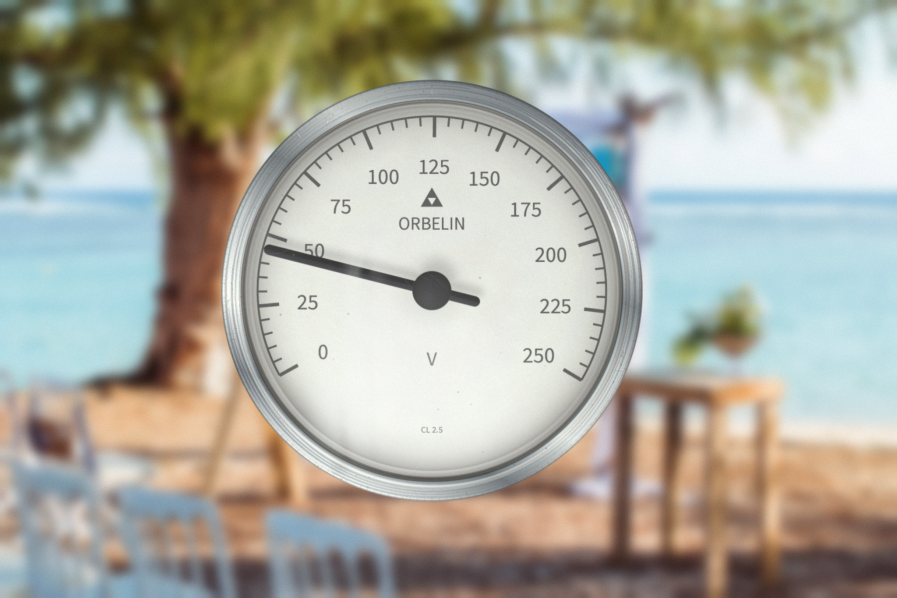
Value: V 45
